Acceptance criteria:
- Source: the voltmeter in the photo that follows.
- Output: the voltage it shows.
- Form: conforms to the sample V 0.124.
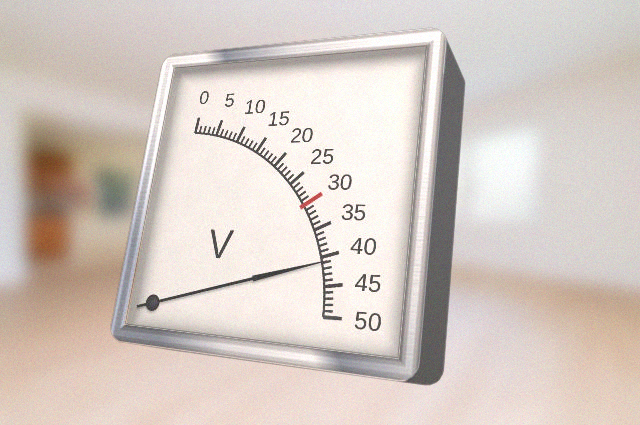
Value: V 41
